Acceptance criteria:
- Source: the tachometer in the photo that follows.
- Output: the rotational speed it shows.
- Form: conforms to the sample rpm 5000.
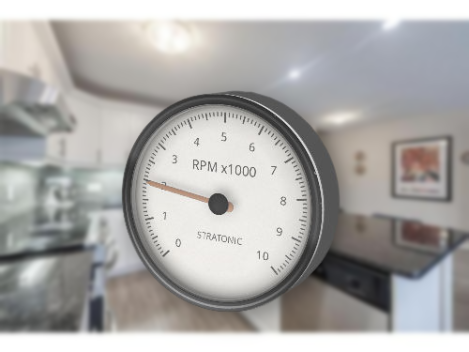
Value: rpm 2000
